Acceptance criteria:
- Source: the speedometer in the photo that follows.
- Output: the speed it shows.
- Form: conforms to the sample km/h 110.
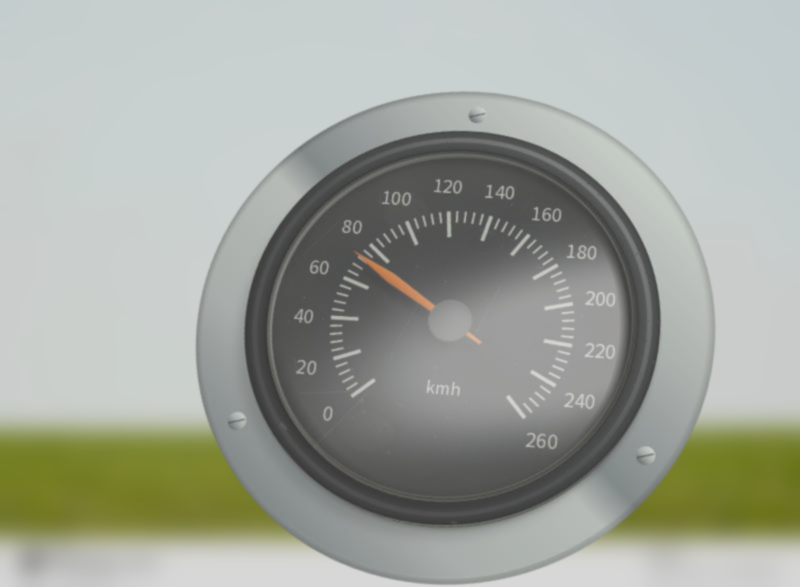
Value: km/h 72
